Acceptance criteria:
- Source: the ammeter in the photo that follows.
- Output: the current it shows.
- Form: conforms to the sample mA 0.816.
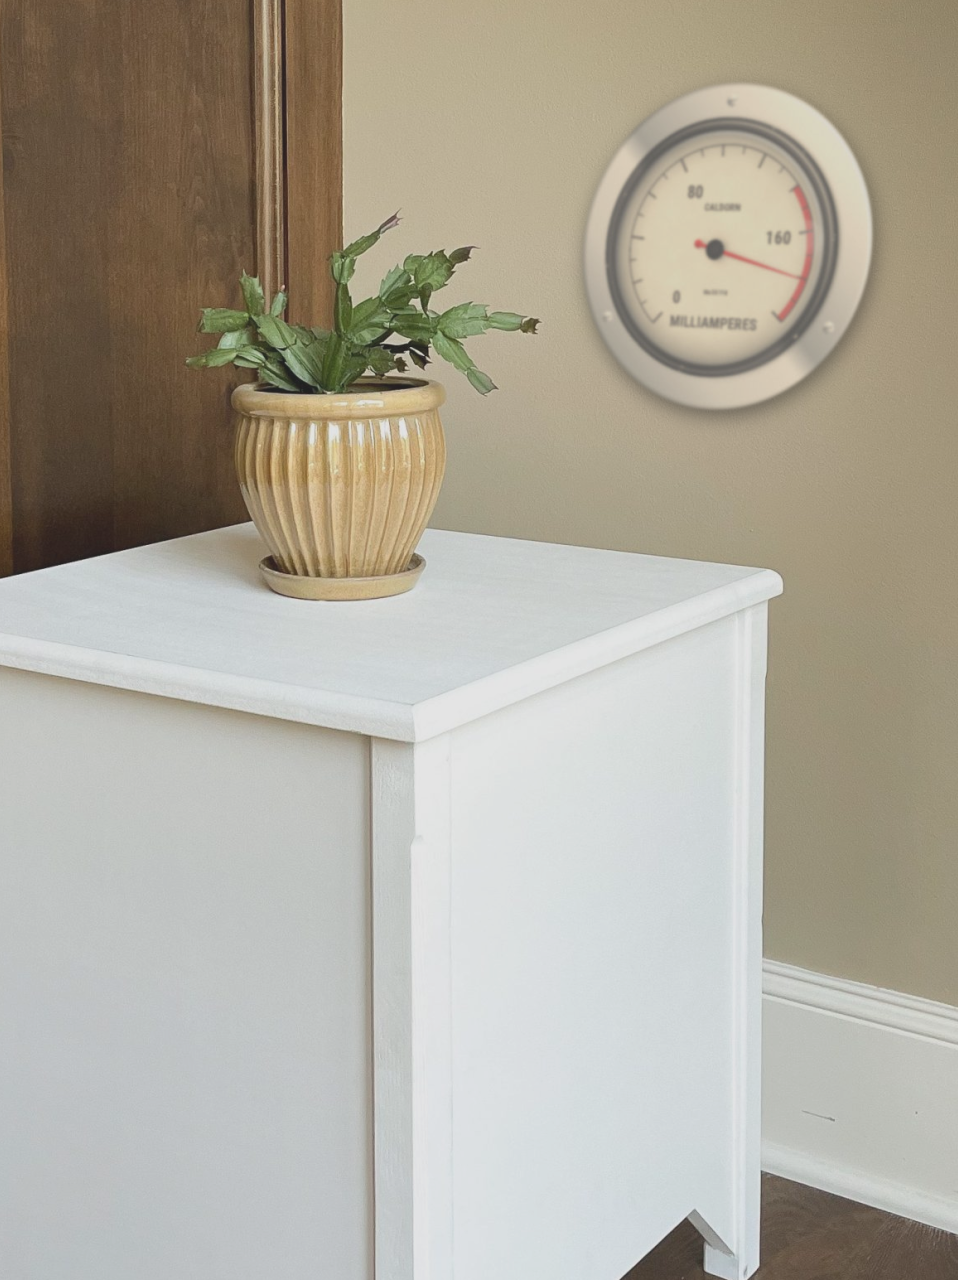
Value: mA 180
